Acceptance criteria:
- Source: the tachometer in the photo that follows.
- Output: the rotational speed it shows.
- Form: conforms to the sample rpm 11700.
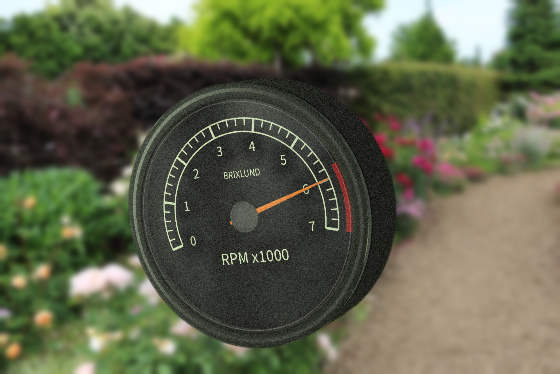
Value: rpm 6000
